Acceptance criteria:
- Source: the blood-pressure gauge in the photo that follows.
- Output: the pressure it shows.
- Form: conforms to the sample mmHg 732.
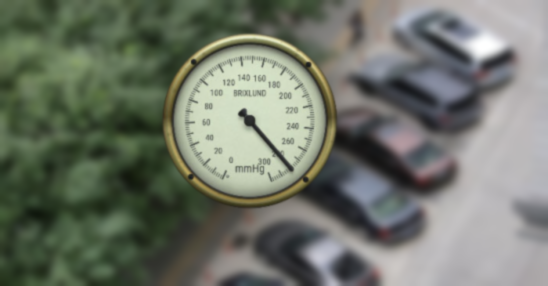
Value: mmHg 280
